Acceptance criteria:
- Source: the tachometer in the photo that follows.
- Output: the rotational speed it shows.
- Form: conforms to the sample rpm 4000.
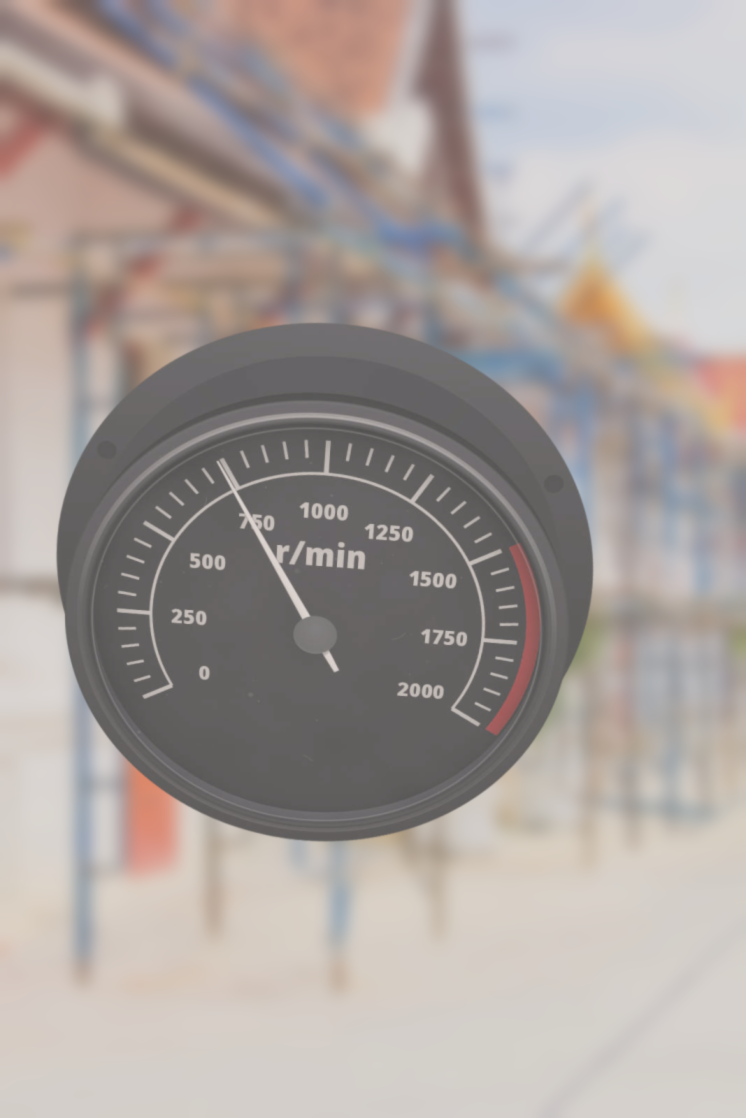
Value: rpm 750
